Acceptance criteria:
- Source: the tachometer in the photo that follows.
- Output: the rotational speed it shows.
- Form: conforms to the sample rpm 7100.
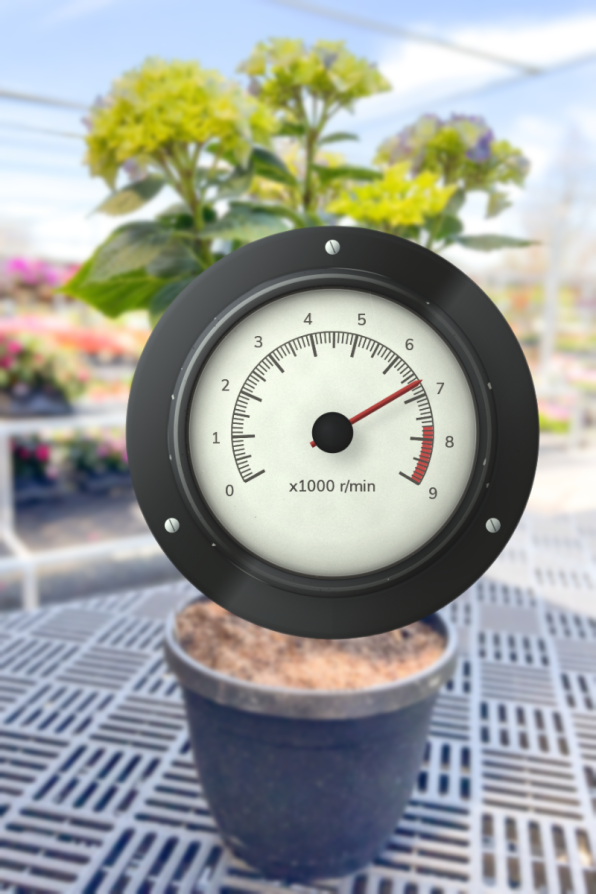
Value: rpm 6700
